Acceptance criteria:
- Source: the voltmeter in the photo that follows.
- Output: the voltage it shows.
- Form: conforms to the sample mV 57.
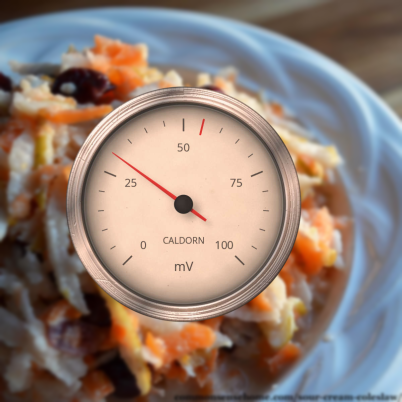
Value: mV 30
